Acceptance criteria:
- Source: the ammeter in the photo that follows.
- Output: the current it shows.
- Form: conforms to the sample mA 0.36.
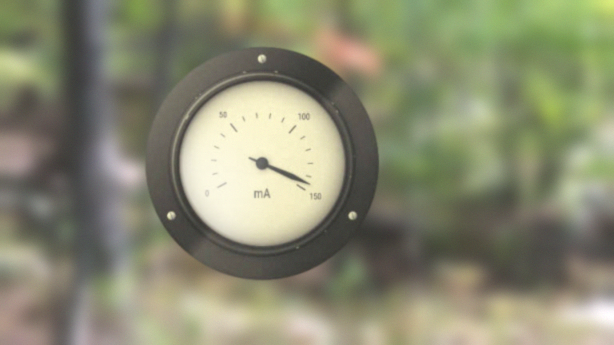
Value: mA 145
